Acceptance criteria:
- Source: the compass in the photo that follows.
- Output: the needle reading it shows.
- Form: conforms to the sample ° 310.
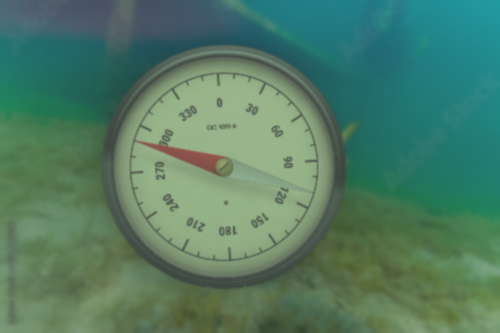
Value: ° 290
